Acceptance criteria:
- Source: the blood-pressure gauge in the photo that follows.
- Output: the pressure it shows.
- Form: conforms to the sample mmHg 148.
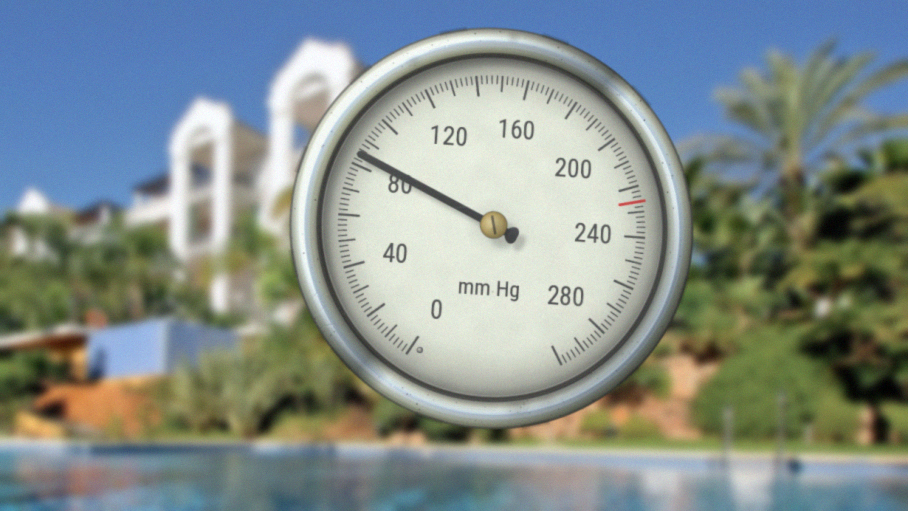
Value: mmHg 84
